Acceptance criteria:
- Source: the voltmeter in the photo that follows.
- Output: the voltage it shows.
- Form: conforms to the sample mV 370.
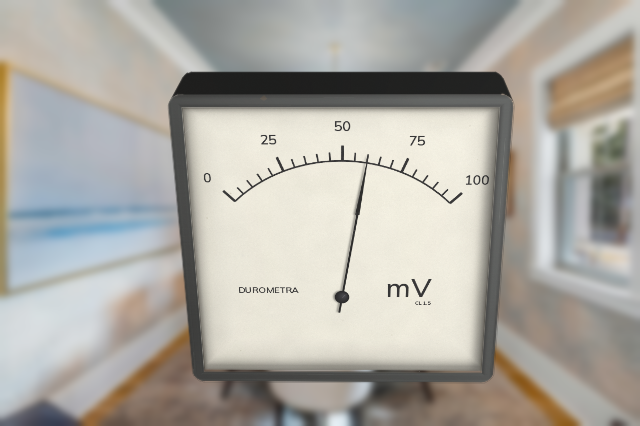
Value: mV 60
